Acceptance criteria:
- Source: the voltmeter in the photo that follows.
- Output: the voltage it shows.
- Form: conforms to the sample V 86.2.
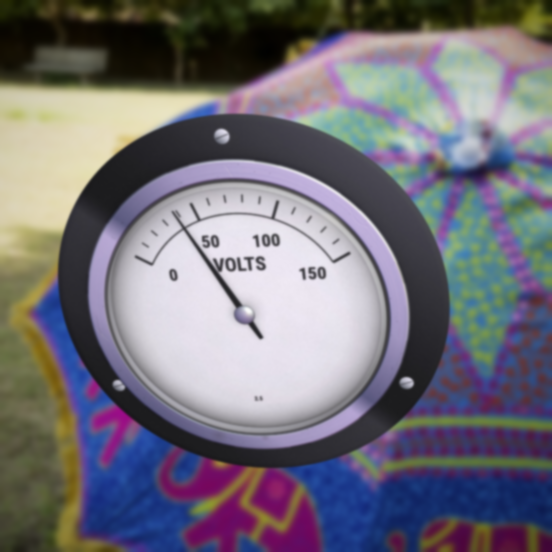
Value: V 40
